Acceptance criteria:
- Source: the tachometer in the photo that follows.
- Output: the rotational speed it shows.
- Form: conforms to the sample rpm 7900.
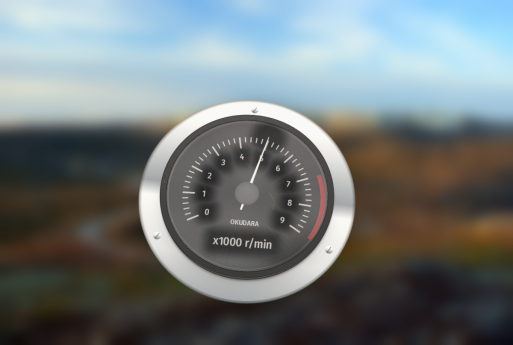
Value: rpm 5000
